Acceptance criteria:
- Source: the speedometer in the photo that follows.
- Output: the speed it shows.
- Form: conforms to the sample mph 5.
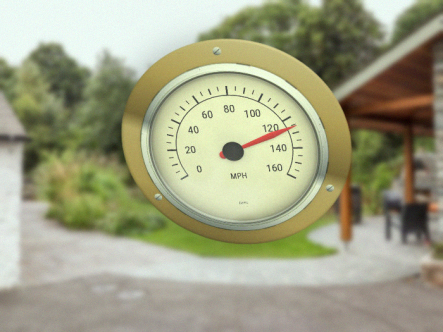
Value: mph 125
